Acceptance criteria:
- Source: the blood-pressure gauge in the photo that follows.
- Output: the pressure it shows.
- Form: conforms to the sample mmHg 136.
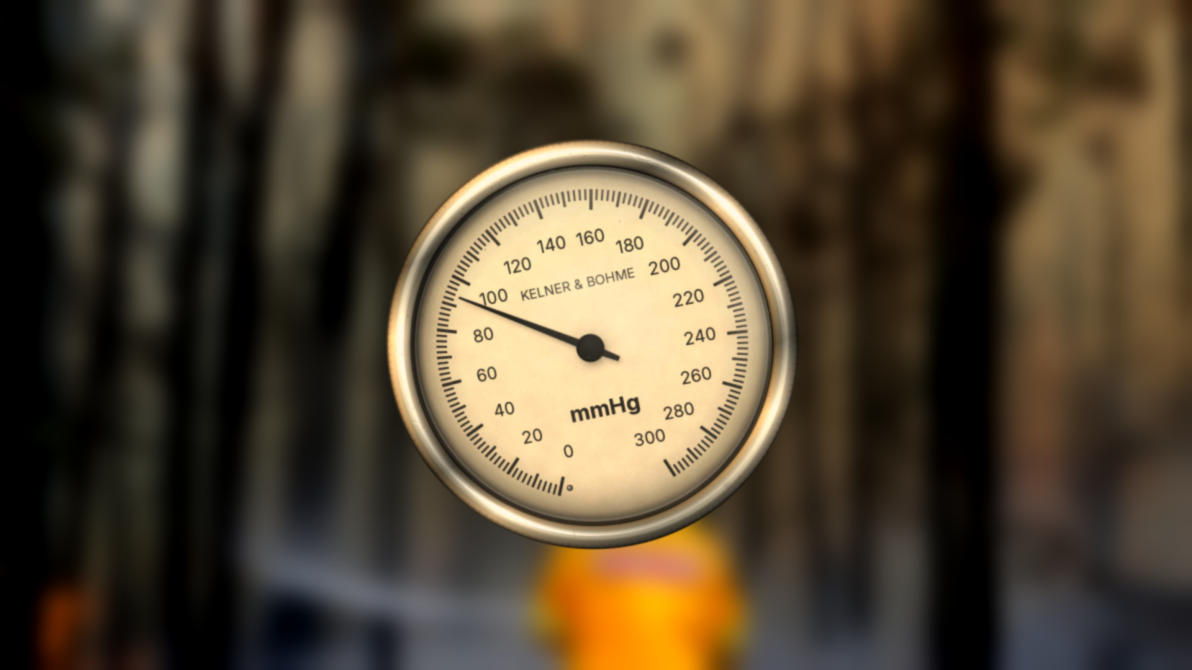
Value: mmHg 94
